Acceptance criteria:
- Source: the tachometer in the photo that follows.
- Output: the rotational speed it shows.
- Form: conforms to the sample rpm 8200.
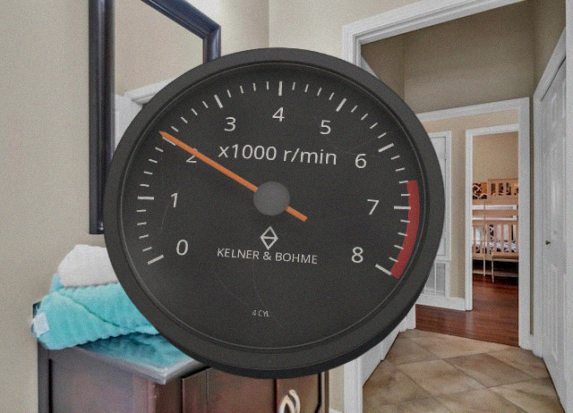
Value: rpm 2000
